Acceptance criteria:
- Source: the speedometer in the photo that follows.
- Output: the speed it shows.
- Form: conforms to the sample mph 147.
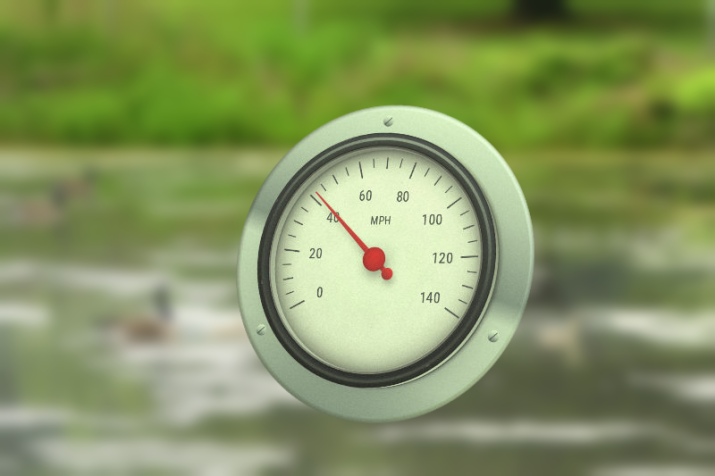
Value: mph 42.5
